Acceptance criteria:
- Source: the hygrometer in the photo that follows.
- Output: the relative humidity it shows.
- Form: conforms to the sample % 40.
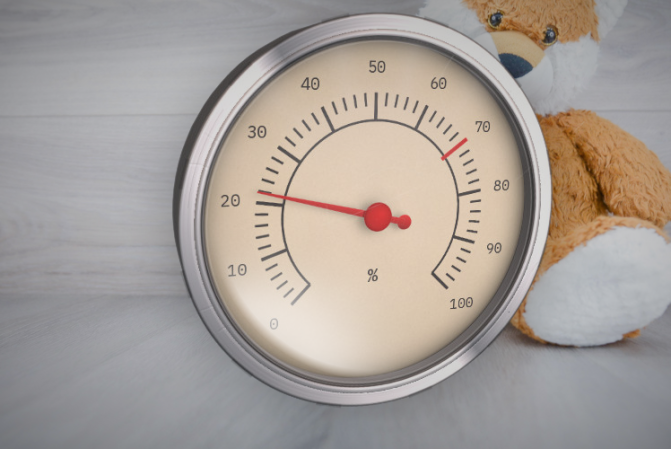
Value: % 22
